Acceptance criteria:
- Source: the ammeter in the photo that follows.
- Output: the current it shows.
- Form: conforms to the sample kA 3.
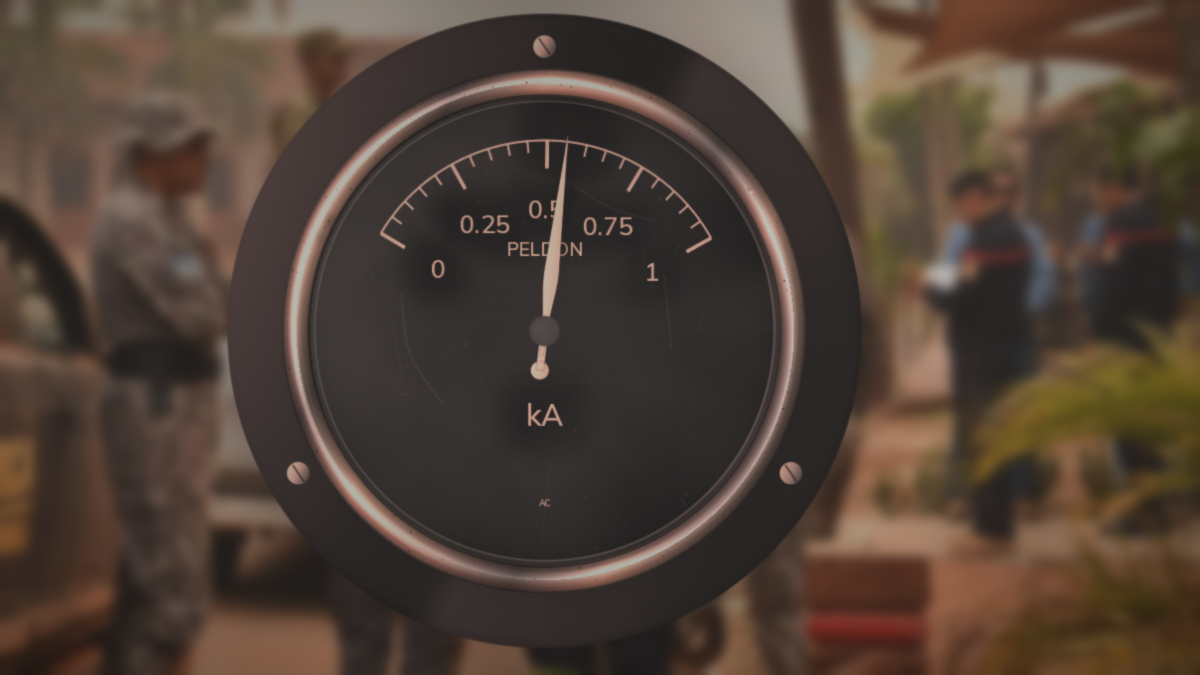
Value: kA 0.55
